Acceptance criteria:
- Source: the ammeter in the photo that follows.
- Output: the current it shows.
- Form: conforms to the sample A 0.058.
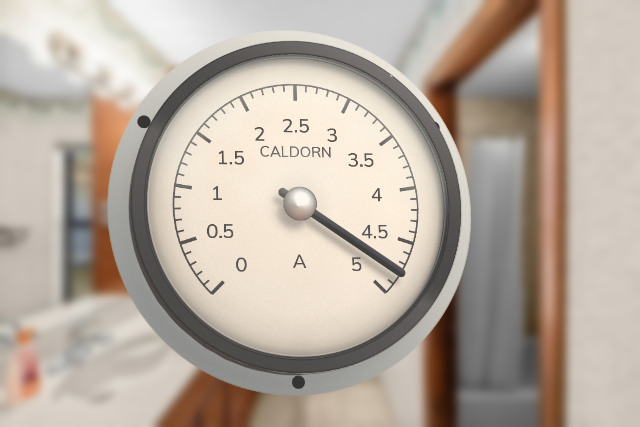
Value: A 4.8
